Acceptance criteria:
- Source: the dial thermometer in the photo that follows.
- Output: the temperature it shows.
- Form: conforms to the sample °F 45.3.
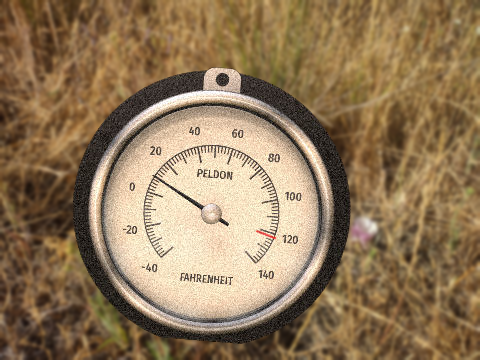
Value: °F 10
